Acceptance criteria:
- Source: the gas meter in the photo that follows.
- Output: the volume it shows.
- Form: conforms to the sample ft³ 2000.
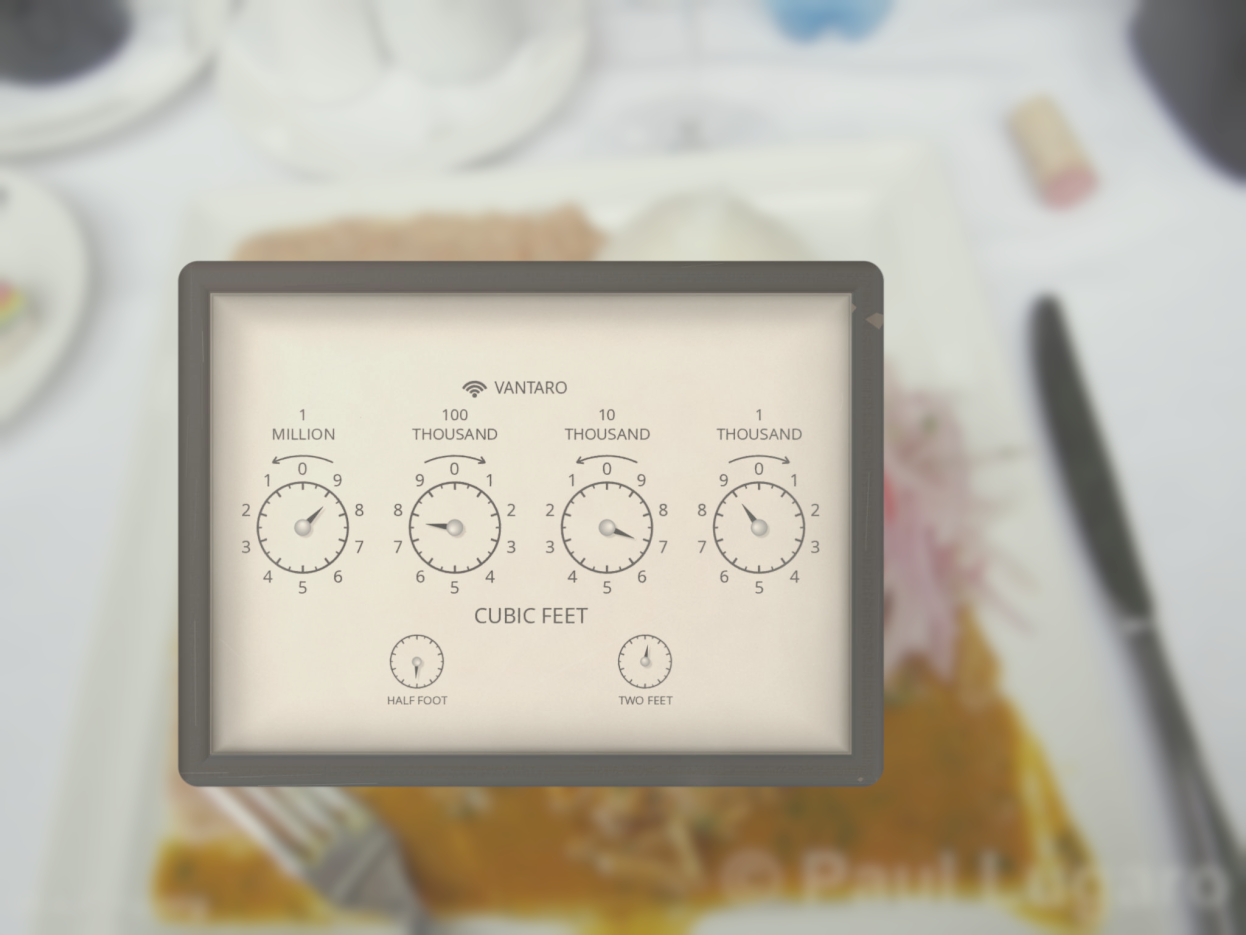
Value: ft³ 876900
